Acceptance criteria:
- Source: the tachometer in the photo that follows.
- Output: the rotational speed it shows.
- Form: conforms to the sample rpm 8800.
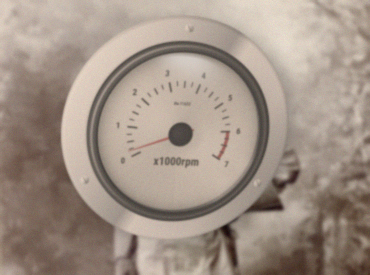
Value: rpm 250
